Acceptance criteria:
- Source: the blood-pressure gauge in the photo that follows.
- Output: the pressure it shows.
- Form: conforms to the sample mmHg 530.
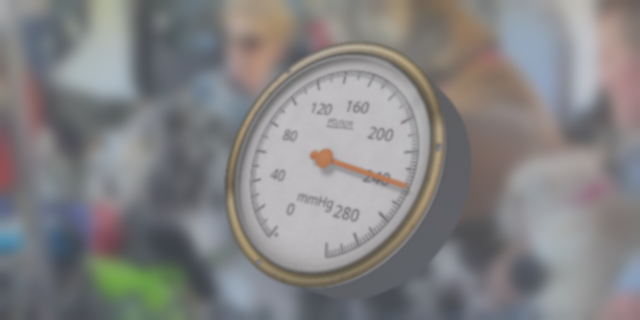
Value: mmHg 240
